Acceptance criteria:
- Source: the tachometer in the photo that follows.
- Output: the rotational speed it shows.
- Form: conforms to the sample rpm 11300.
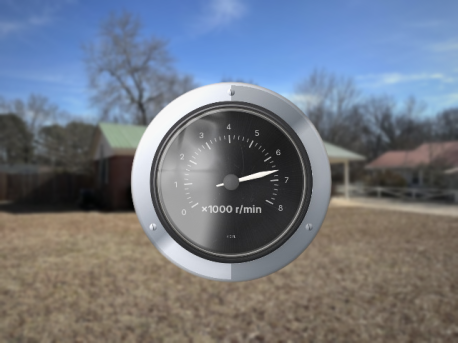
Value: rpm 6600
